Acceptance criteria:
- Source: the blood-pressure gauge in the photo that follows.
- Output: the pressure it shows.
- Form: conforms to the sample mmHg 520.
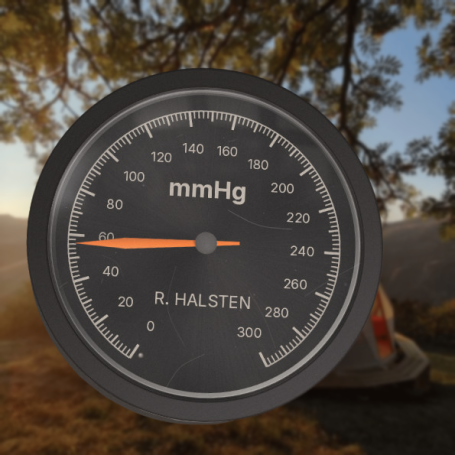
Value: mmHg 56
